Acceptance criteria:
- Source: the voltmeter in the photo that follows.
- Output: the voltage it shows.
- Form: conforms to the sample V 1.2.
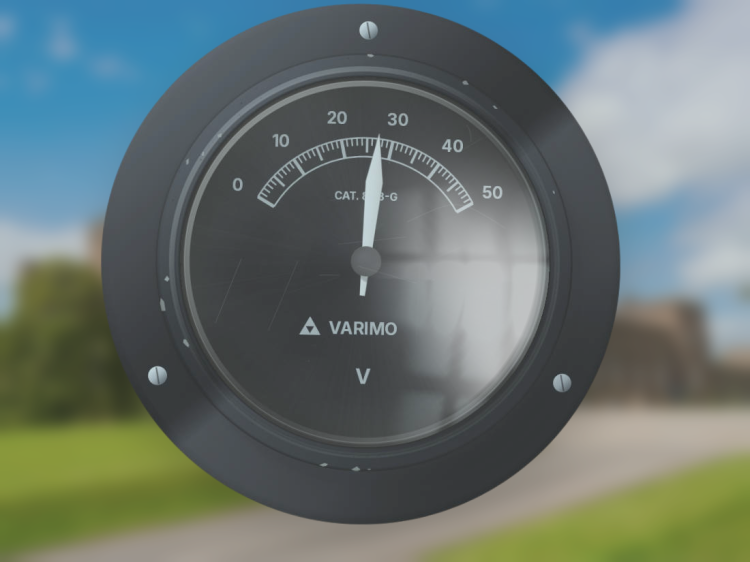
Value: V 27
